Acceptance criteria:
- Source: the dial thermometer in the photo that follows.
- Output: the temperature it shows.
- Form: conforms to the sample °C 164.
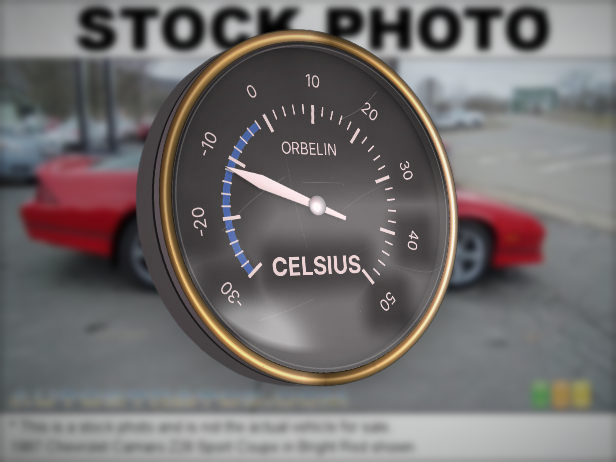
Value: °C -12
